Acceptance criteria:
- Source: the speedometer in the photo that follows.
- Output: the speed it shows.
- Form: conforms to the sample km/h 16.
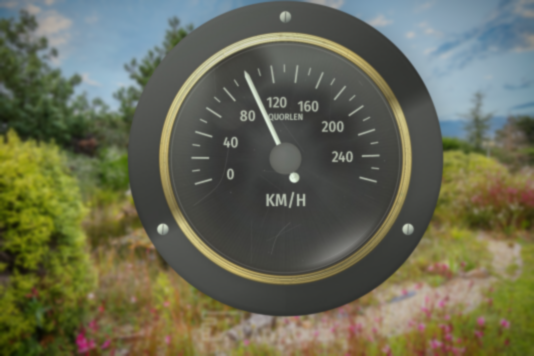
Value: km/h 100
